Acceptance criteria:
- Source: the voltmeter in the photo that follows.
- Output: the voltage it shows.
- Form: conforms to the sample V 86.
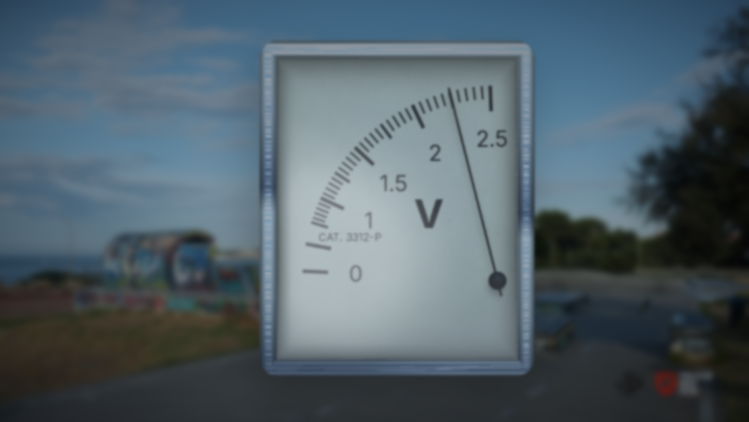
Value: V 2.25
